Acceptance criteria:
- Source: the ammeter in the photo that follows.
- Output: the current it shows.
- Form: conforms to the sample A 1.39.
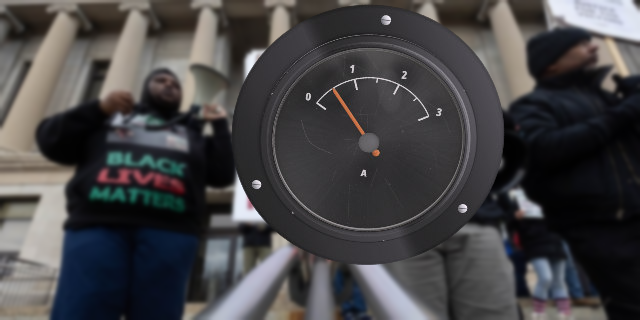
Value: A 0.5
